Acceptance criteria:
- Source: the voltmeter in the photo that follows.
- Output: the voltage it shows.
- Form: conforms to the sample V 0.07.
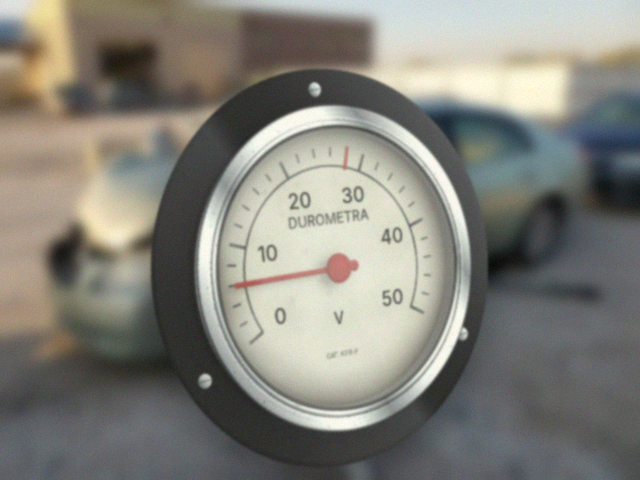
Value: V 6
